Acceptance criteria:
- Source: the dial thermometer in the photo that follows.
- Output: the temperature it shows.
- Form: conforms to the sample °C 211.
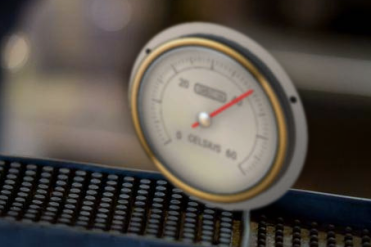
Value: °C 40
